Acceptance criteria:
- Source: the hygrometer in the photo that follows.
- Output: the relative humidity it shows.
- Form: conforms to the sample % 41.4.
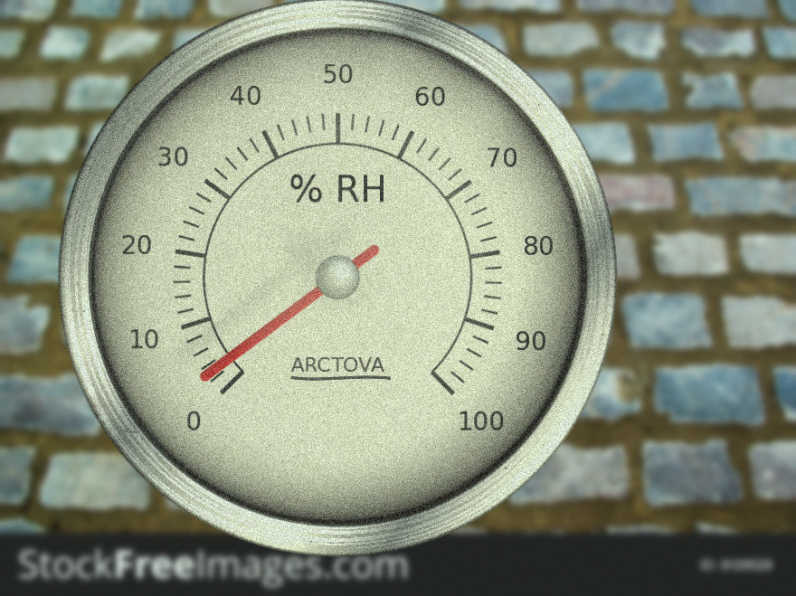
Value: % 3
